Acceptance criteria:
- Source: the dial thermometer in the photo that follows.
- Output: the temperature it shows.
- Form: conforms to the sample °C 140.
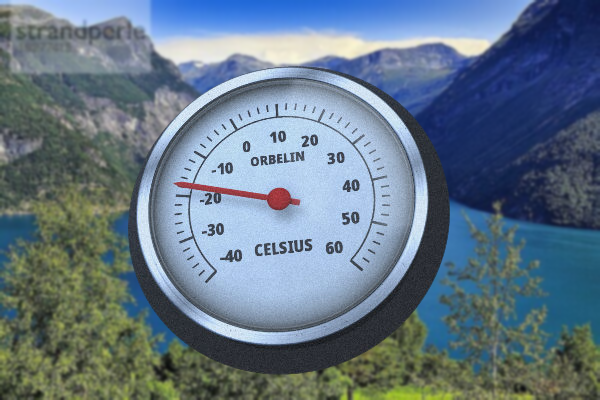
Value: °C -18
